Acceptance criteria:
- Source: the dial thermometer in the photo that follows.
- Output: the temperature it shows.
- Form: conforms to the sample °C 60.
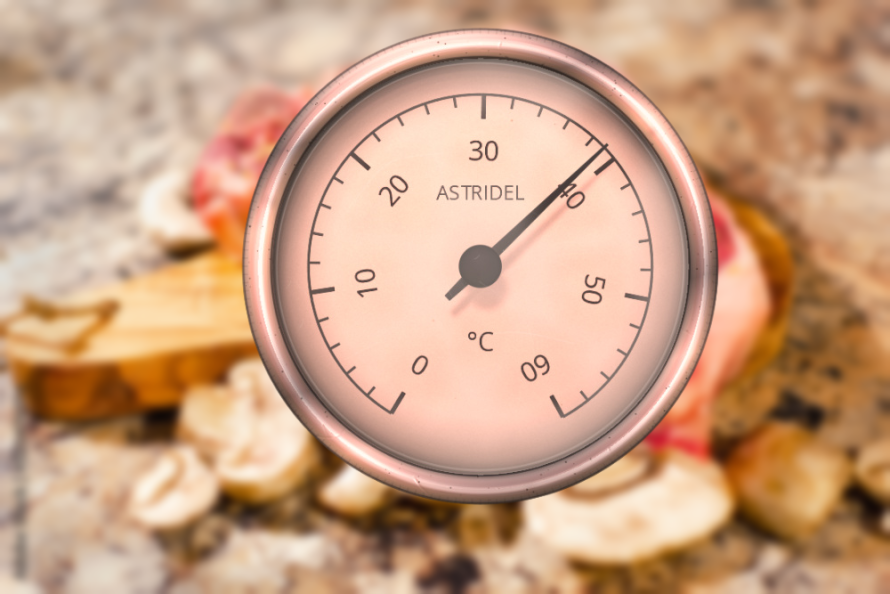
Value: °C 39
